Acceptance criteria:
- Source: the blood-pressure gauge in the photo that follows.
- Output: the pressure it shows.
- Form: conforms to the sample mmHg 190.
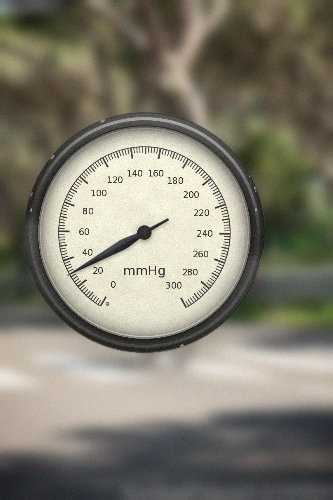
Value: mmHg 30
